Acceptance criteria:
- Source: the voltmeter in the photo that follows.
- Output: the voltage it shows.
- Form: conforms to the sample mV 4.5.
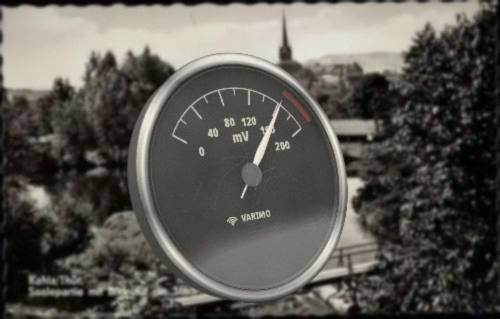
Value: mV 160
